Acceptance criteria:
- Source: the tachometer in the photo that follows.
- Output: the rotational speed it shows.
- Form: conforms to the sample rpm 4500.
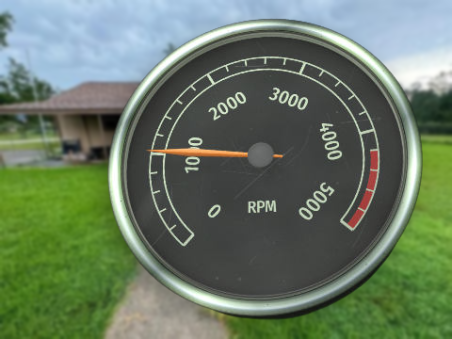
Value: rpm 1000
